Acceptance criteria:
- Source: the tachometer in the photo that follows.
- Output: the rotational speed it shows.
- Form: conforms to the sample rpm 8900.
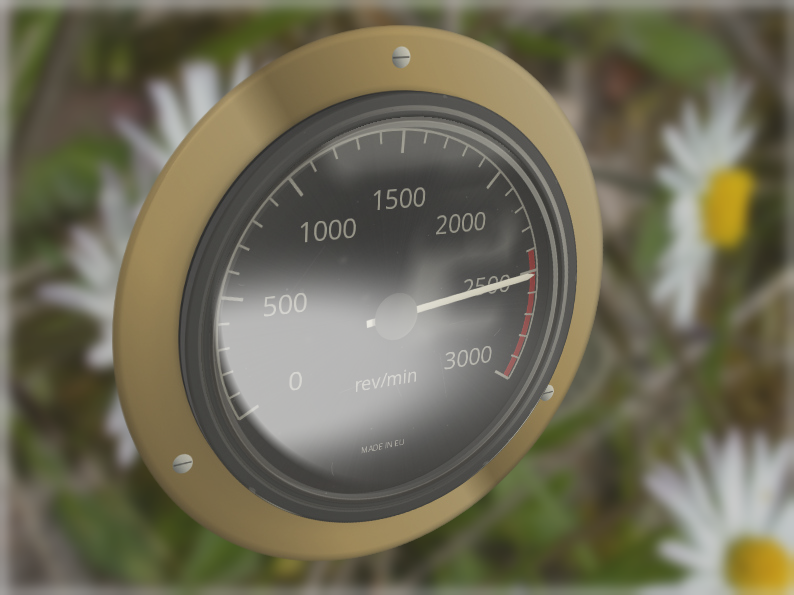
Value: rpm 2500
